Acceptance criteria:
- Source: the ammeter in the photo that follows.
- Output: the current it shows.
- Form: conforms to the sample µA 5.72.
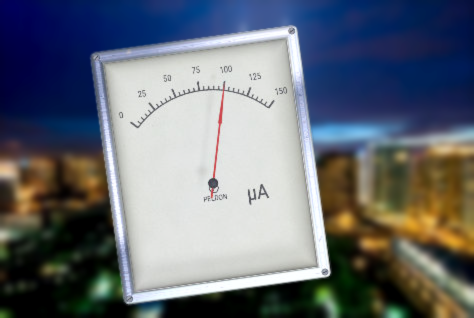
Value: µA 100
